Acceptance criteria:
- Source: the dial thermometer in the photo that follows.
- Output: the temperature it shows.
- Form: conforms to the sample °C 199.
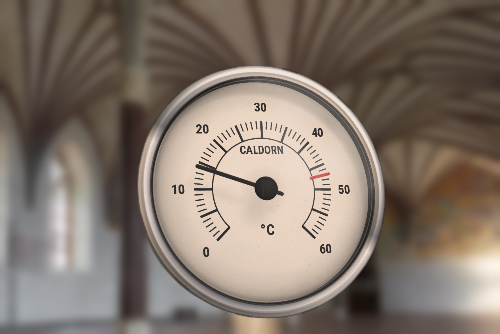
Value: °C 14
